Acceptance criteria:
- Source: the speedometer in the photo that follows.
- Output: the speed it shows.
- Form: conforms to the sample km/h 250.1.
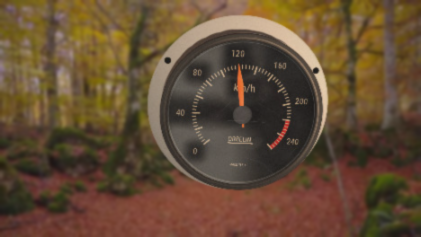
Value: km/h 120
